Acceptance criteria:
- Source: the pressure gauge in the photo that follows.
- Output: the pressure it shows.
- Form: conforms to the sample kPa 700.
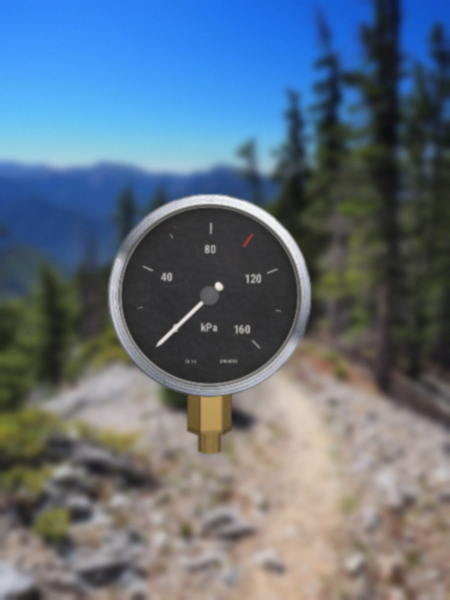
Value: kPa 0
